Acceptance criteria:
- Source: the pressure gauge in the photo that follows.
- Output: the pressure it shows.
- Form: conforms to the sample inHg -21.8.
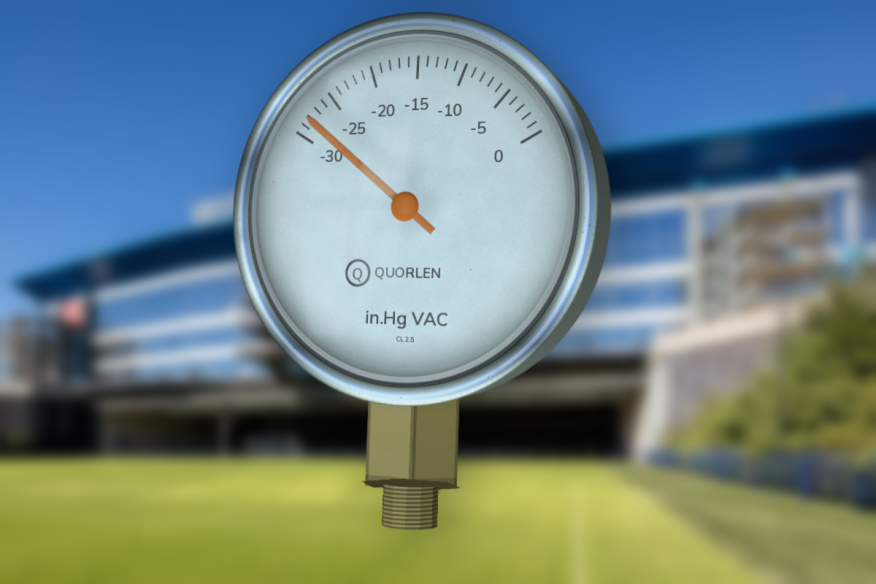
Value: inHg -28
